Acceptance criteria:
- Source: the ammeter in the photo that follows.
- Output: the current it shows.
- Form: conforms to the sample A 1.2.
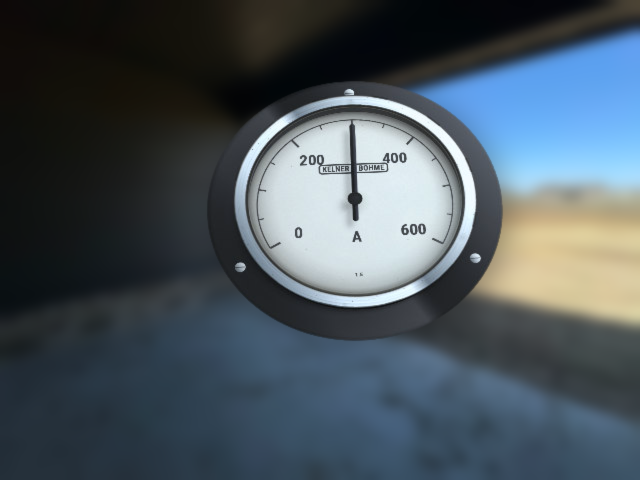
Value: A 300
